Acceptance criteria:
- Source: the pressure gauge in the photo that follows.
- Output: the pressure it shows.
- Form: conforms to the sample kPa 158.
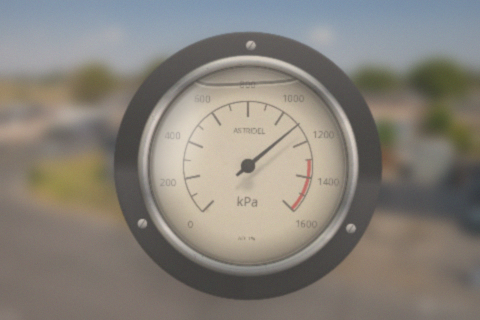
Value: kPa 1100
